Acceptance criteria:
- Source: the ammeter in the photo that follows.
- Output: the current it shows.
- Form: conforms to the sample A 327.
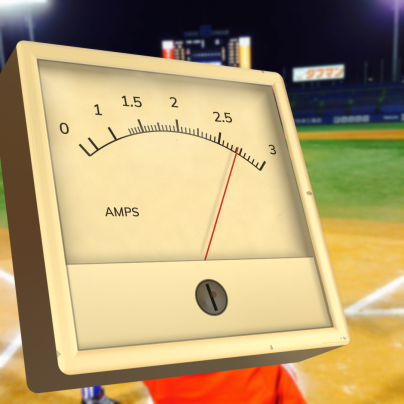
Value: A 2.7
